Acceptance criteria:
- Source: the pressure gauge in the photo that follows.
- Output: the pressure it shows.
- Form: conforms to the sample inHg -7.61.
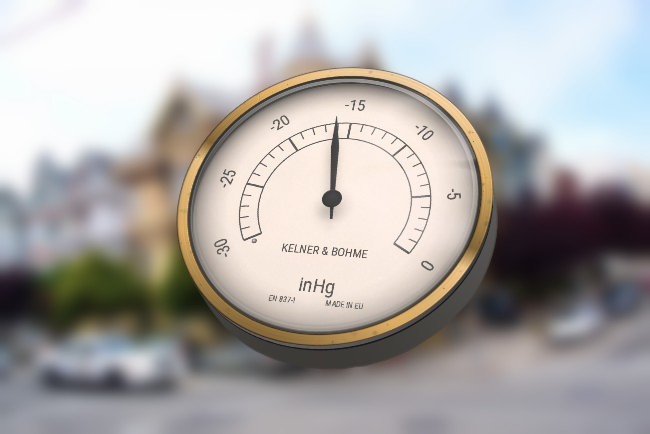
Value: inHg -16
